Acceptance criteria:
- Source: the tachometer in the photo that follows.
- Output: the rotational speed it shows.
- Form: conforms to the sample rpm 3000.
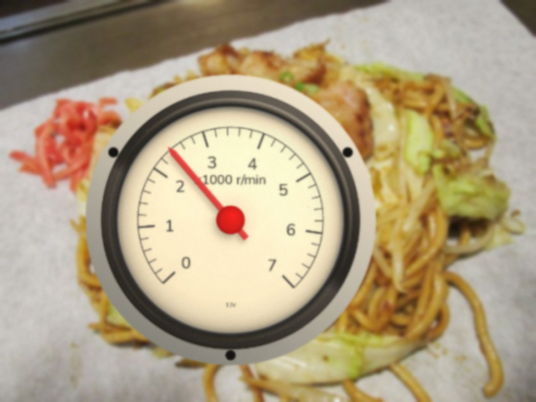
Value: rpm 2400
